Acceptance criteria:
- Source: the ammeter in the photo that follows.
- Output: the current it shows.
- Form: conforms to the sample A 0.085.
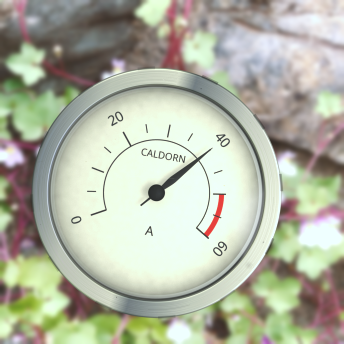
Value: A 40
